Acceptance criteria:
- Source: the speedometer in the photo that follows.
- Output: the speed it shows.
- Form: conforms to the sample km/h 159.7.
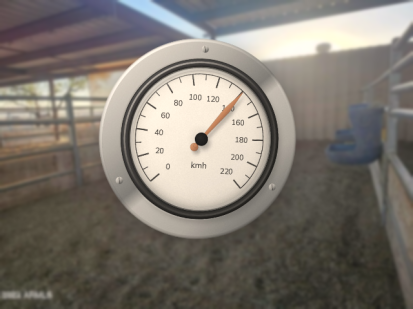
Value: km/h 140
